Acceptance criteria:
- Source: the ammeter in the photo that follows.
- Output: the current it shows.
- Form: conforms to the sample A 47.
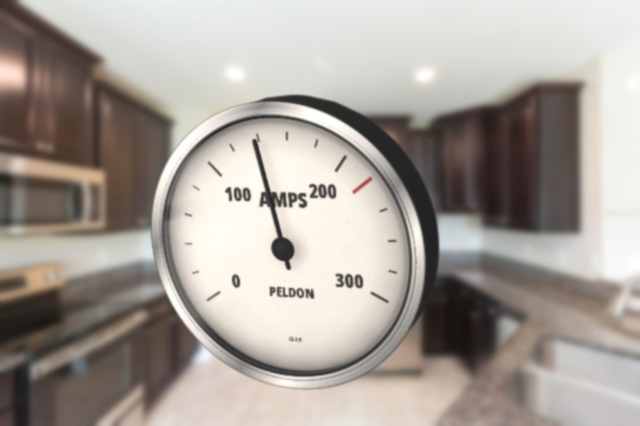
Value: A 140
